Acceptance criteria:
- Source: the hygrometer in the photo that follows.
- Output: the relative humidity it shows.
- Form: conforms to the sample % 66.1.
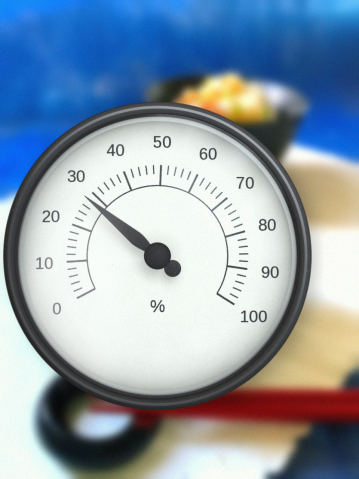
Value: % 28
